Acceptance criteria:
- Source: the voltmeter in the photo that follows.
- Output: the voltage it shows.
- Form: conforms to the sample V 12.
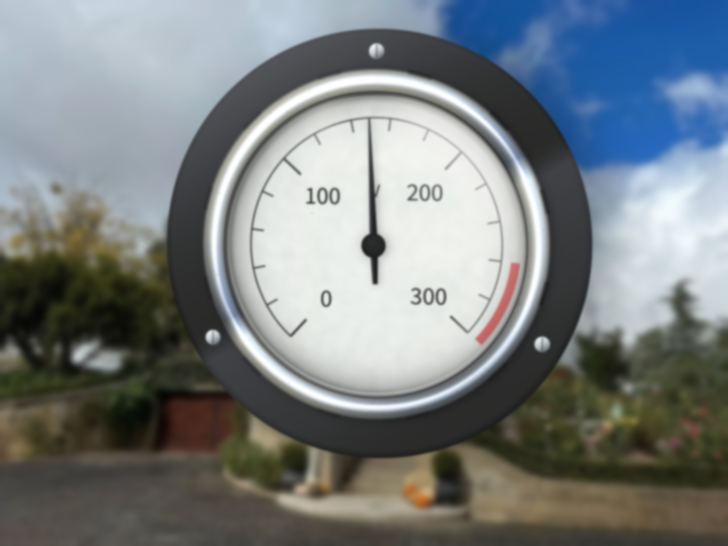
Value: V 150
